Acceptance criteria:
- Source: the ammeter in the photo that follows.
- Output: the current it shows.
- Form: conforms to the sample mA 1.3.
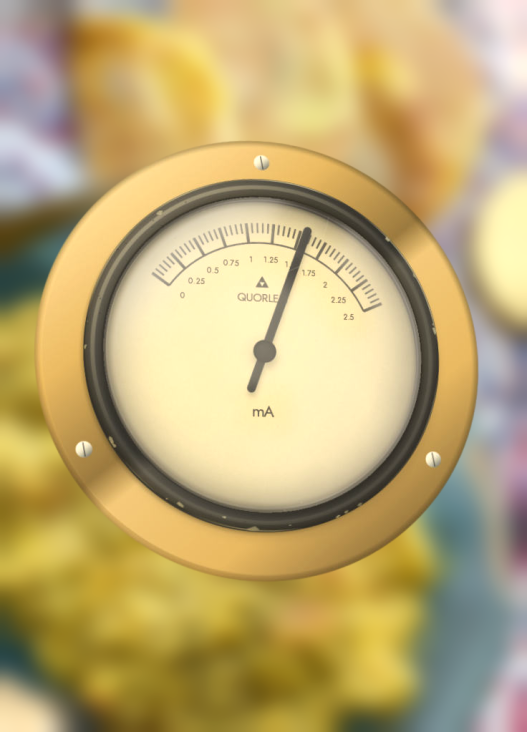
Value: mA 1.55
